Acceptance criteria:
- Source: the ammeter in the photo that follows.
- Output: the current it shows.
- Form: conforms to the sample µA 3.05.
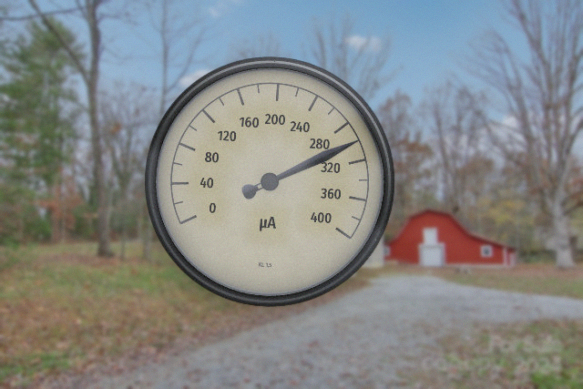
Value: µA 300
